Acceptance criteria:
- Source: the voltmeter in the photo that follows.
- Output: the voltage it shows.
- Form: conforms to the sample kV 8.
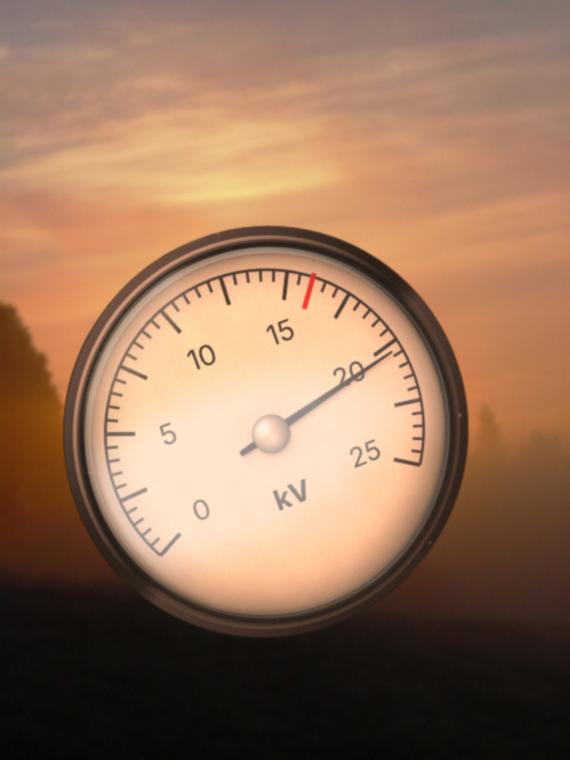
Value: kV 20.25
